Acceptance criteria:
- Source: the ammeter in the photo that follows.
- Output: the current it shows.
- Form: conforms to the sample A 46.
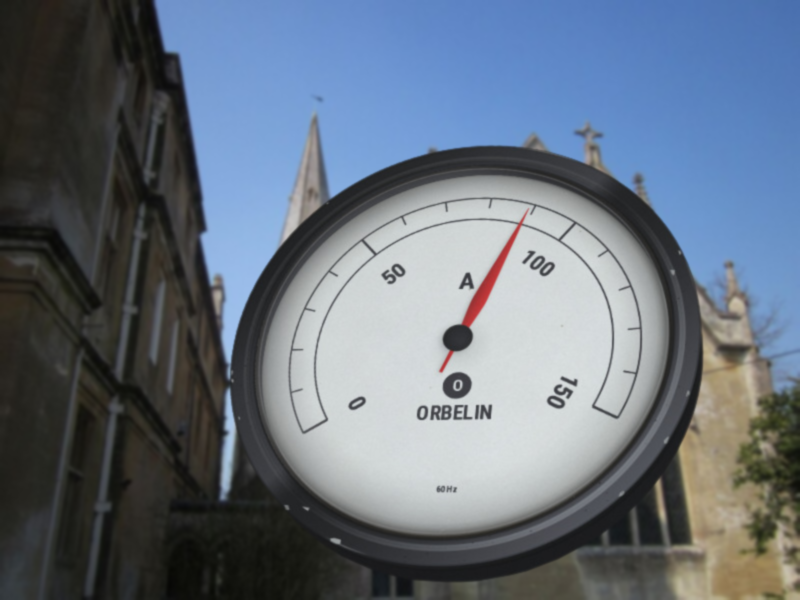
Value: A 90
